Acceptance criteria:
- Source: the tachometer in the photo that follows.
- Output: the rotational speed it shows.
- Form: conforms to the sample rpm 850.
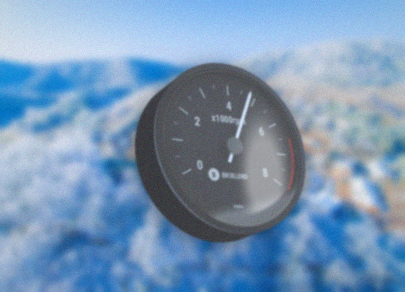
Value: rpm 4750
